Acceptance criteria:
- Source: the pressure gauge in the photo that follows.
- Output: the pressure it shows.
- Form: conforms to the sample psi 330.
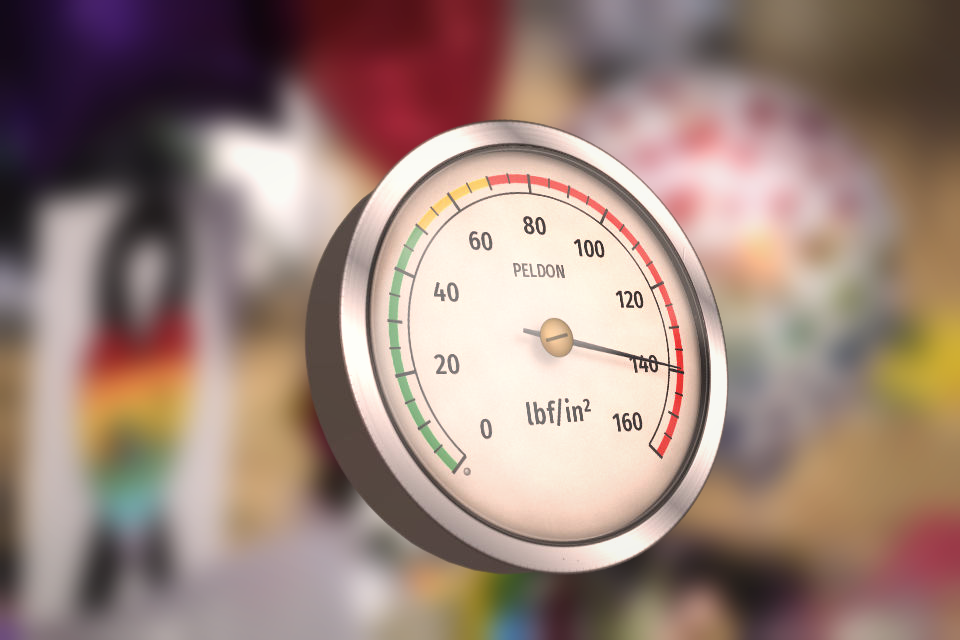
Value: psi 140
